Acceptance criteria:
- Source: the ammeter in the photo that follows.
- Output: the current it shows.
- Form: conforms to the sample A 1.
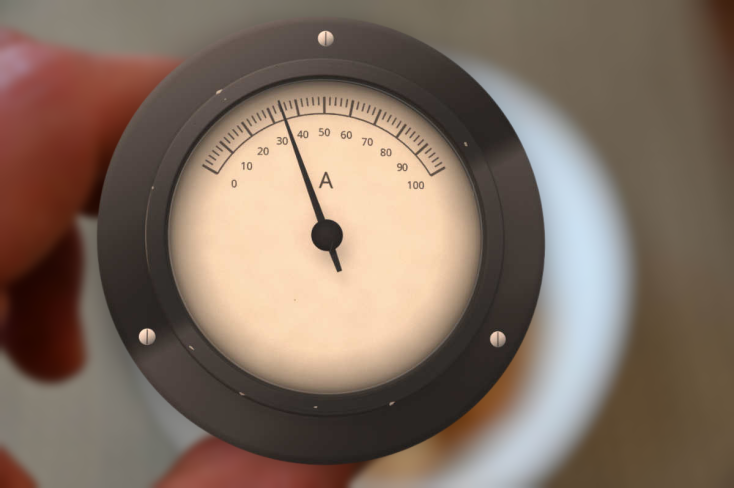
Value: A 34
